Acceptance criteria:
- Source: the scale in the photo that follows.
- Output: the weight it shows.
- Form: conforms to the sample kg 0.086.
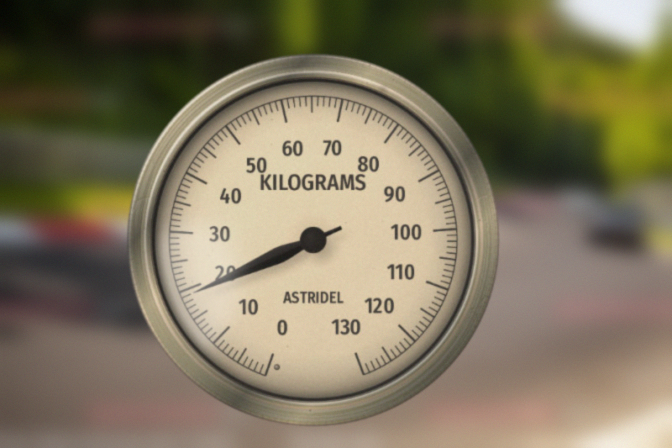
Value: kg 19
